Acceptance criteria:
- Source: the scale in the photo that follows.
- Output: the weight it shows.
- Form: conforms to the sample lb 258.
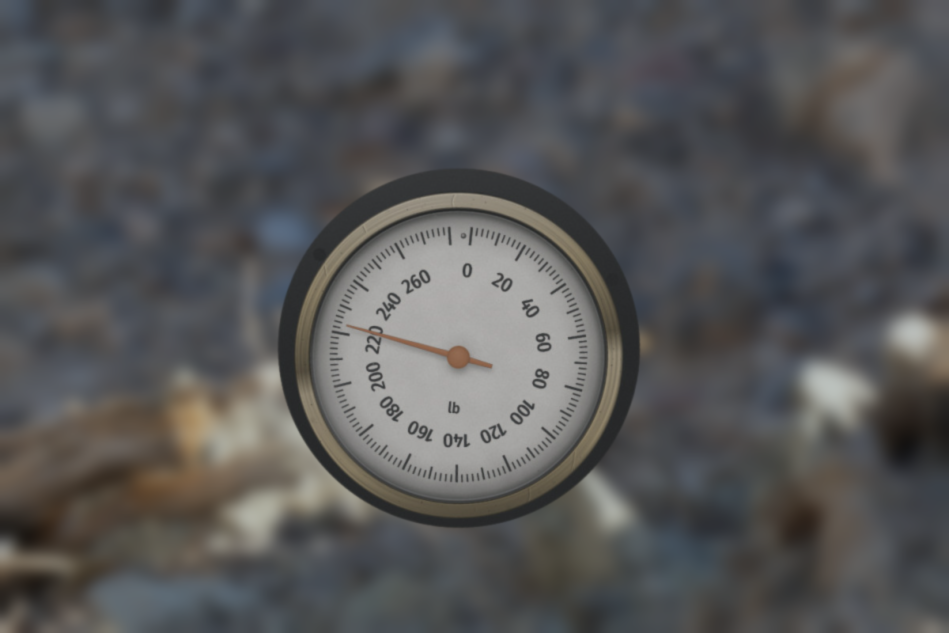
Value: lb 224
